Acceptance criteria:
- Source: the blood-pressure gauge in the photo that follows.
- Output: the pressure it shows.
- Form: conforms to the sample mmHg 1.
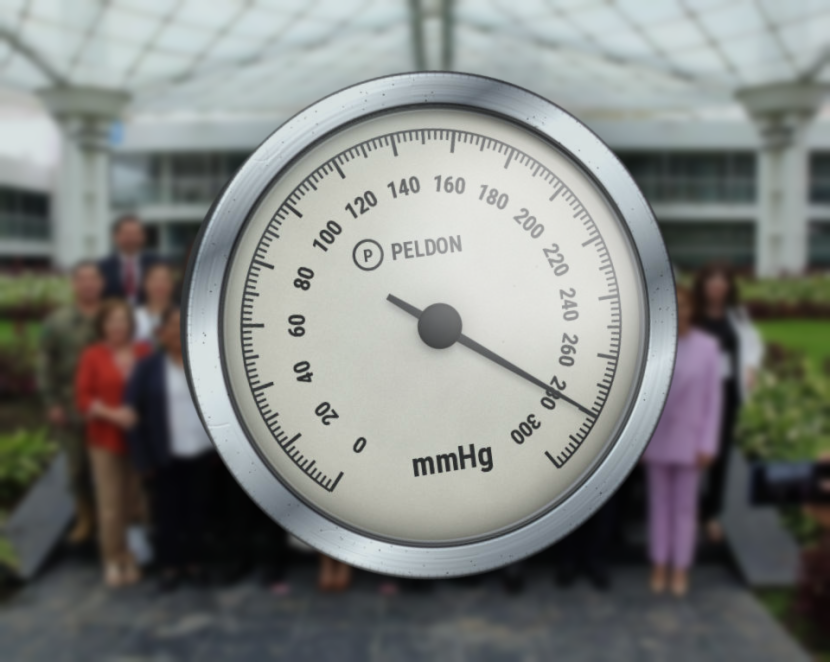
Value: mmHg 280
